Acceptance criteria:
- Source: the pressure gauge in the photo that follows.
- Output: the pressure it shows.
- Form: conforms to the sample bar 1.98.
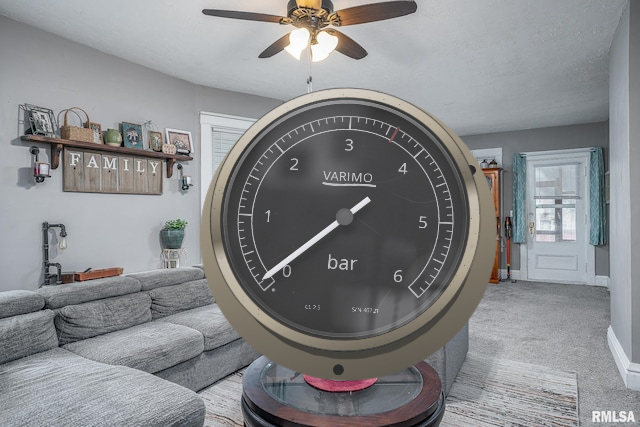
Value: bar 0.1
